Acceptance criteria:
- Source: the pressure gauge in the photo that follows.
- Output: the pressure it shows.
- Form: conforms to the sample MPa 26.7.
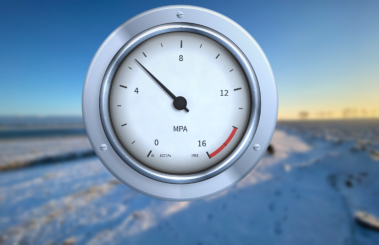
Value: MPa 5.5
